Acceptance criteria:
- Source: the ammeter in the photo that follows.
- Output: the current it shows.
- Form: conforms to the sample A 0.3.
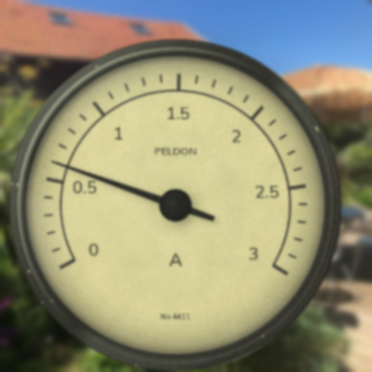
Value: A 0.6
